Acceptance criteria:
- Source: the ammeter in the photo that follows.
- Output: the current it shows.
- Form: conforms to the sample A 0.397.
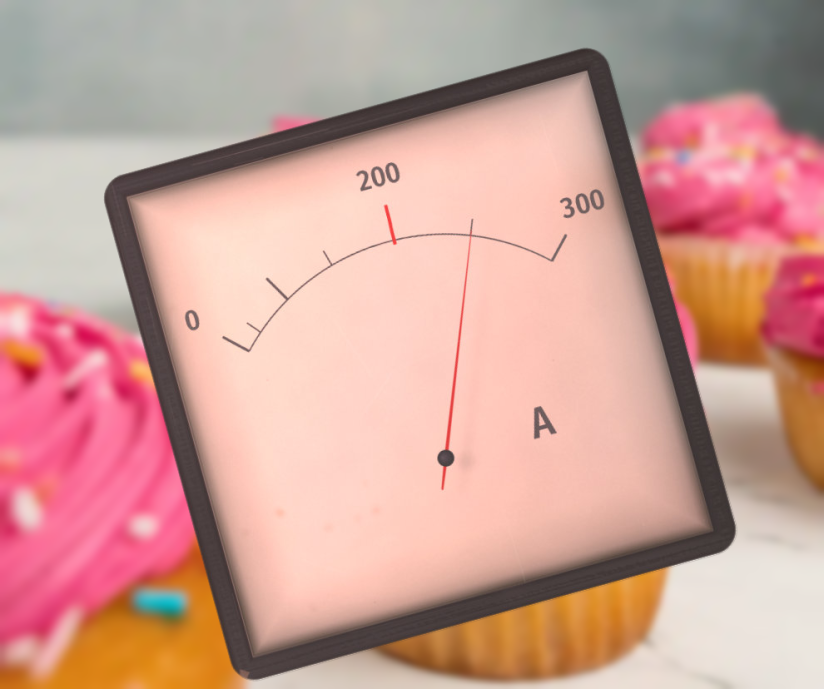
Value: A 250
